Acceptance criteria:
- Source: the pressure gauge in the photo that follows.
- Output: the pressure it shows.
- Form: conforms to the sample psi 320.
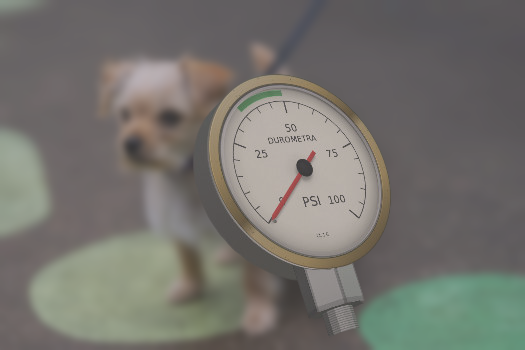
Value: psi 0
